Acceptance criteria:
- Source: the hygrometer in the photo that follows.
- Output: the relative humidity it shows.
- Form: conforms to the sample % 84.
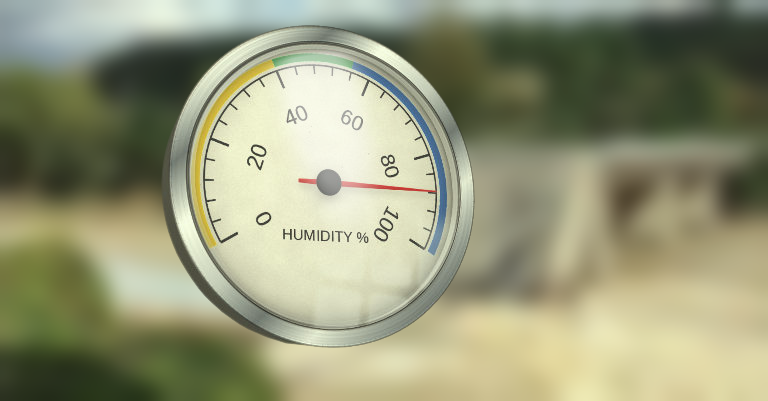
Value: % 88
